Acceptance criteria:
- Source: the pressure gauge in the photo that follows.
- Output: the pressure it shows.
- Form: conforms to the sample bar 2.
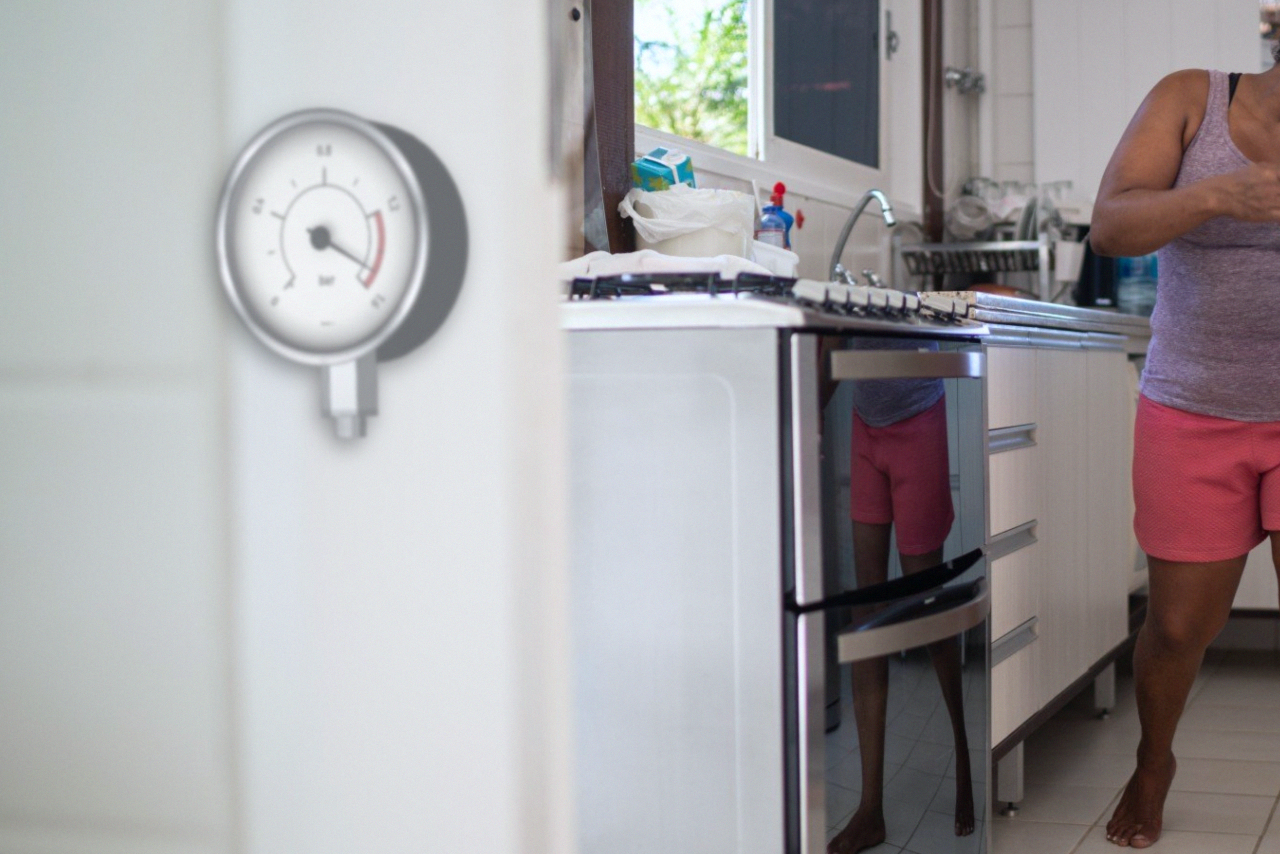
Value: bar 1.5
